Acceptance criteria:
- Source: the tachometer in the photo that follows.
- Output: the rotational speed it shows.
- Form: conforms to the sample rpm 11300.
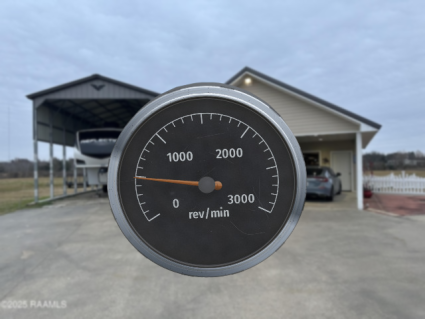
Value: rpm 500
